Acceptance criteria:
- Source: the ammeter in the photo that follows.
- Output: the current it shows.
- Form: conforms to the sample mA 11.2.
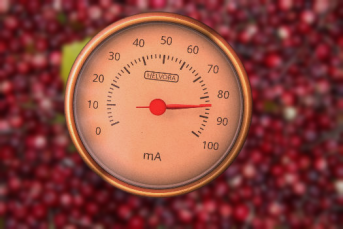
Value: mA 84
